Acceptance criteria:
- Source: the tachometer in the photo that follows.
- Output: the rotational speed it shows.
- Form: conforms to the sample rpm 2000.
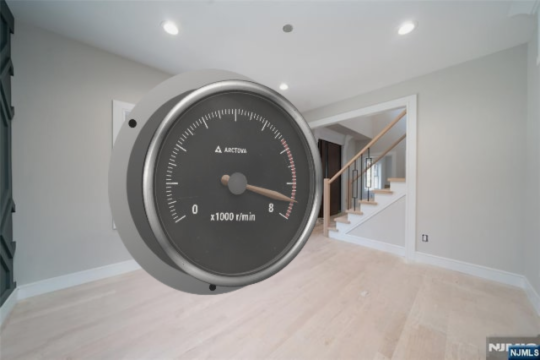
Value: rpm 7500
